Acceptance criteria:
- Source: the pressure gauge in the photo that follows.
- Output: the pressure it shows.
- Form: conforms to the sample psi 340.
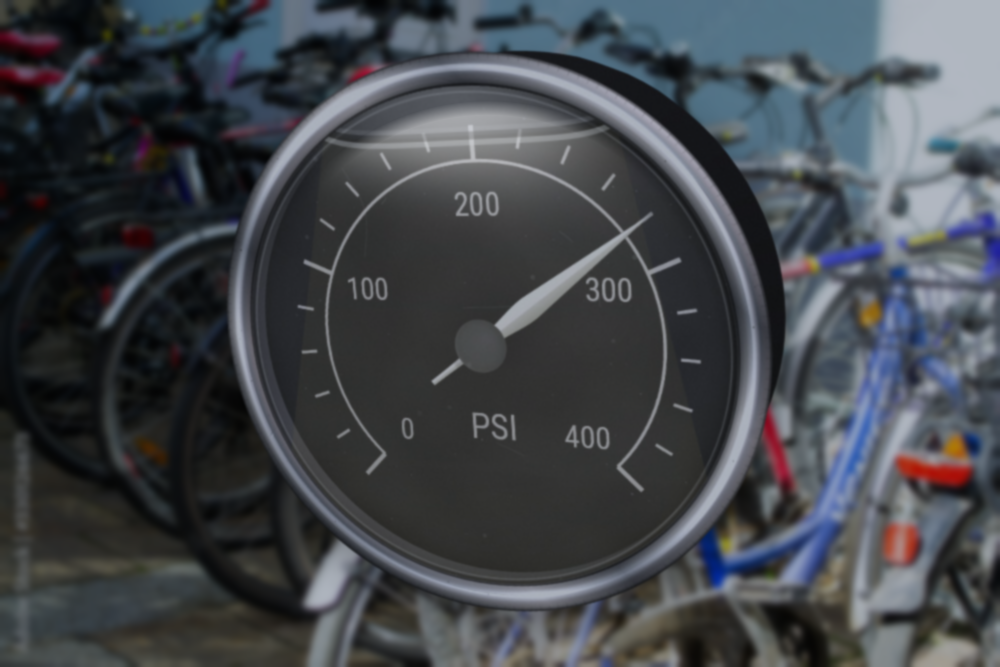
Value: psi 280
